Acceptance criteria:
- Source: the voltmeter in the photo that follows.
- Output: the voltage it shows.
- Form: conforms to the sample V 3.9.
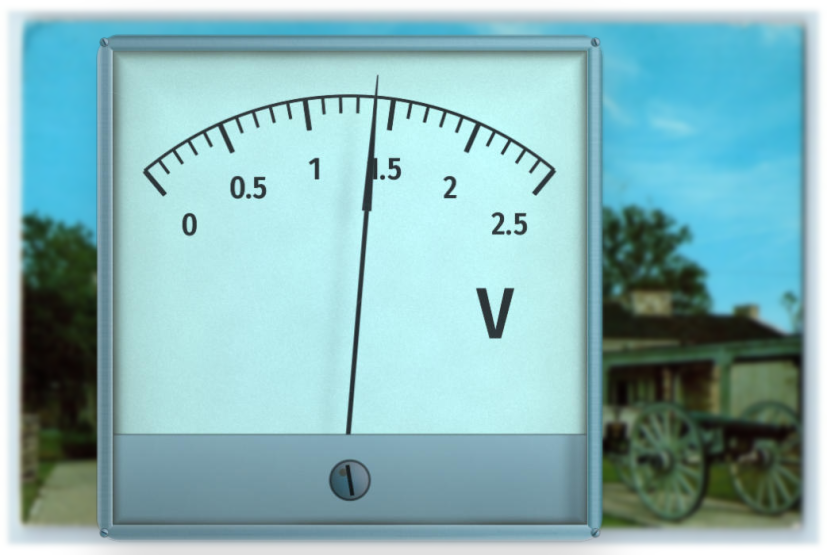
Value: V 1.4
